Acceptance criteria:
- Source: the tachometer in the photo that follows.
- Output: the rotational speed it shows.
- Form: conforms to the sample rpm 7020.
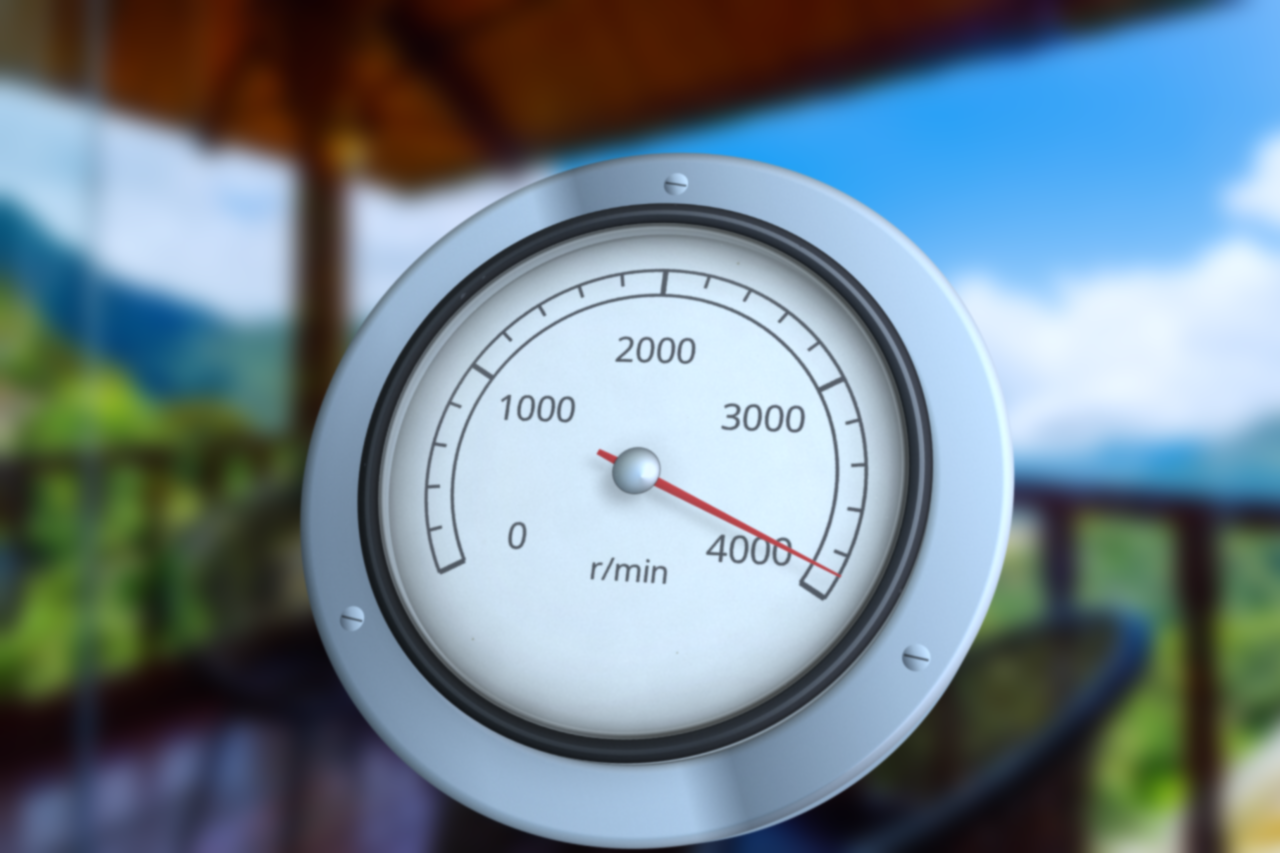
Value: rpm 3900
